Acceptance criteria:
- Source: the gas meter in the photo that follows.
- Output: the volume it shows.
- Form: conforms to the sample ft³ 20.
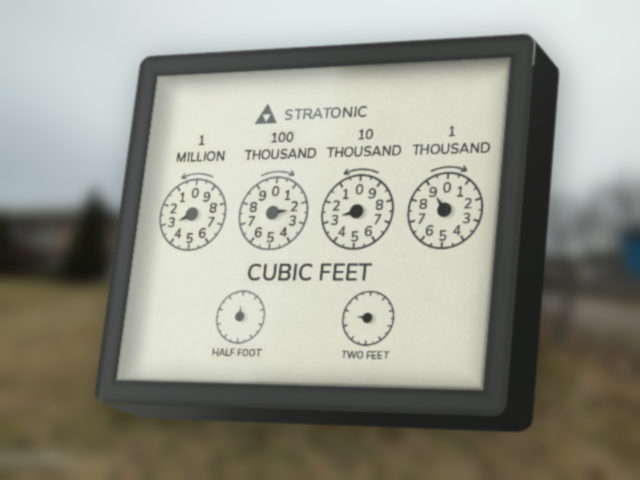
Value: ft³ 322900
